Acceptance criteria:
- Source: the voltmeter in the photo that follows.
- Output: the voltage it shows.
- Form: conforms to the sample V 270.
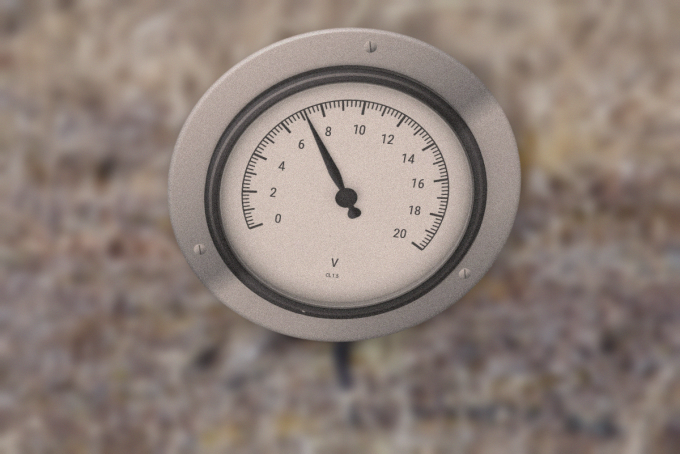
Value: V 7.2
